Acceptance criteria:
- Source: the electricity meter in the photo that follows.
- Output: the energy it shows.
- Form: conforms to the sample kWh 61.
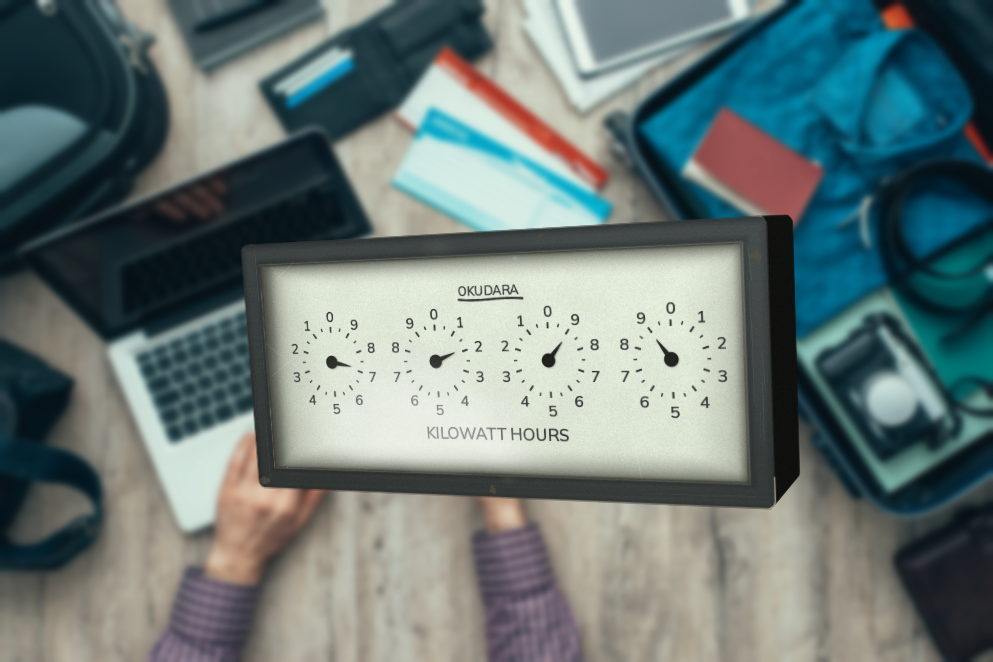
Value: kWh 7189
